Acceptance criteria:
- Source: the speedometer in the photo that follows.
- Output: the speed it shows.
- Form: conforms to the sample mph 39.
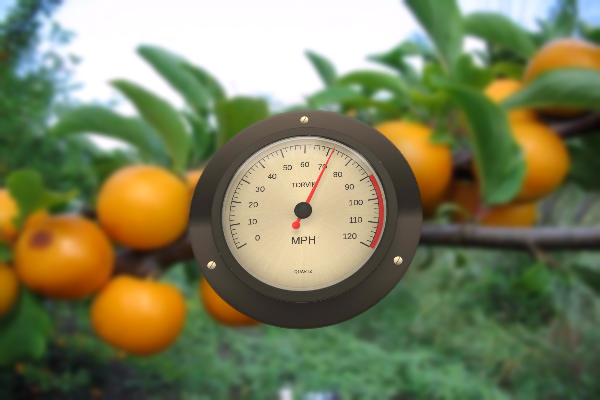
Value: mph 72
